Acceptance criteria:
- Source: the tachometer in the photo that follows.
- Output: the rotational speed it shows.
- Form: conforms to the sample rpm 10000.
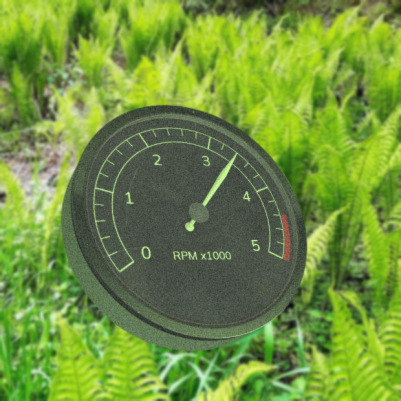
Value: rpm 3400
